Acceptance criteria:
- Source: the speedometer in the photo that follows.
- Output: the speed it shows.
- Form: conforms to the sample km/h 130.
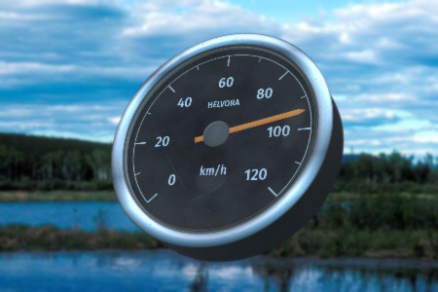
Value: km/h 95
